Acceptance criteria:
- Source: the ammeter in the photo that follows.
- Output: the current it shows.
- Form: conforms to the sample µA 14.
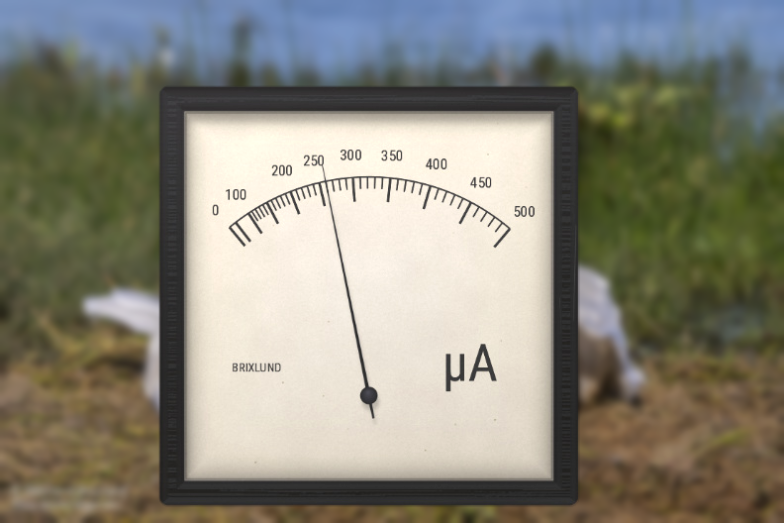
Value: µA 260
